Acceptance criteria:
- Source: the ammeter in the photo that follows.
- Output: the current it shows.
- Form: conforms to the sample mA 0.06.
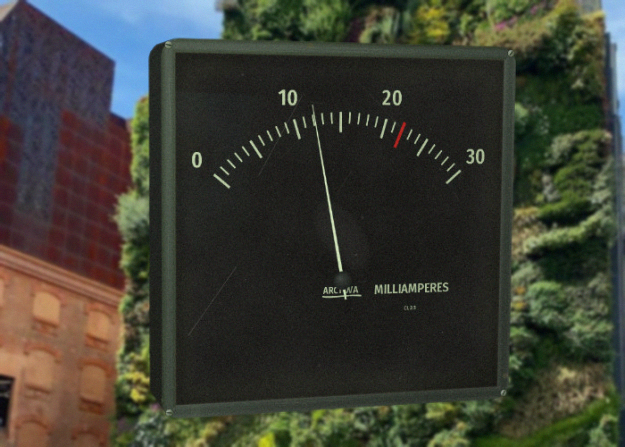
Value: mA 12
